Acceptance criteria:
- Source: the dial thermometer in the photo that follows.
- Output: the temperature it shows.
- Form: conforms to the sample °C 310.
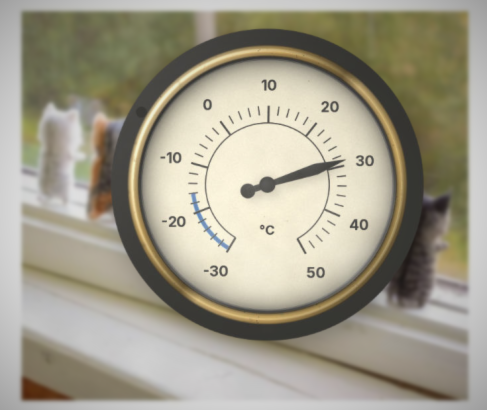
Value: °C 29
